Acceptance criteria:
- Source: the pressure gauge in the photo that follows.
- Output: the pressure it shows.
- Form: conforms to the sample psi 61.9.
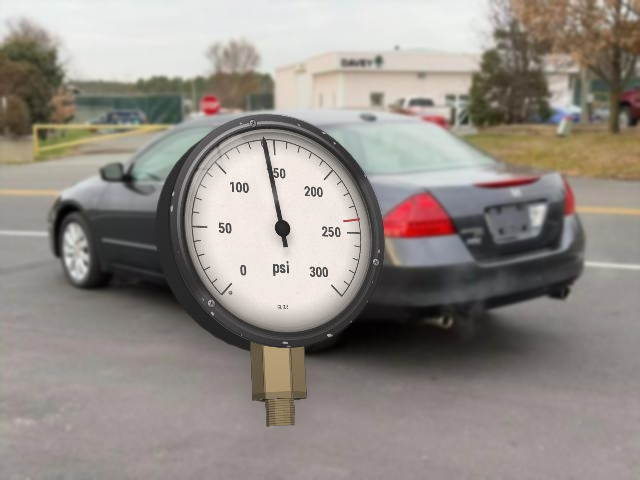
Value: psi 140
